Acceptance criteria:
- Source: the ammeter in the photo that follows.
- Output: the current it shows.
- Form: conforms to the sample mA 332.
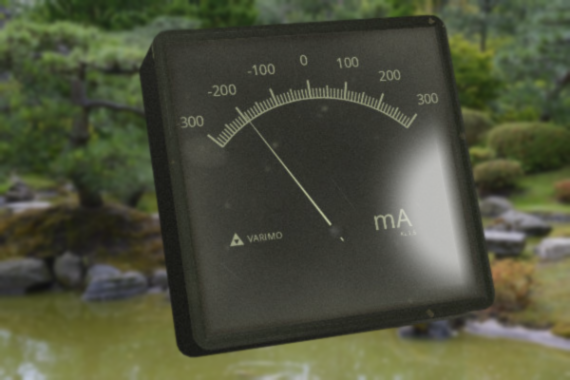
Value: mA -200
